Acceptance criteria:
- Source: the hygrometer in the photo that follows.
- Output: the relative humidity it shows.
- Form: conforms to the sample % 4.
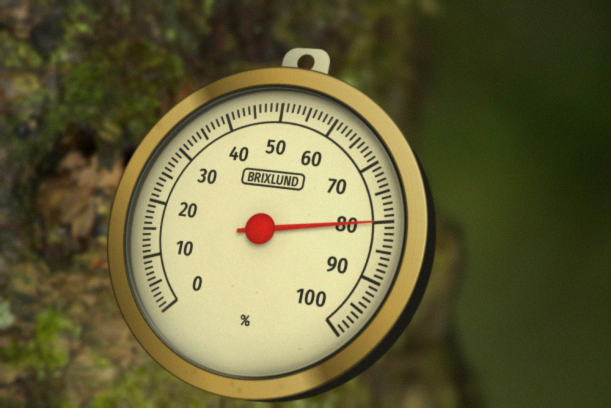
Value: % 80
